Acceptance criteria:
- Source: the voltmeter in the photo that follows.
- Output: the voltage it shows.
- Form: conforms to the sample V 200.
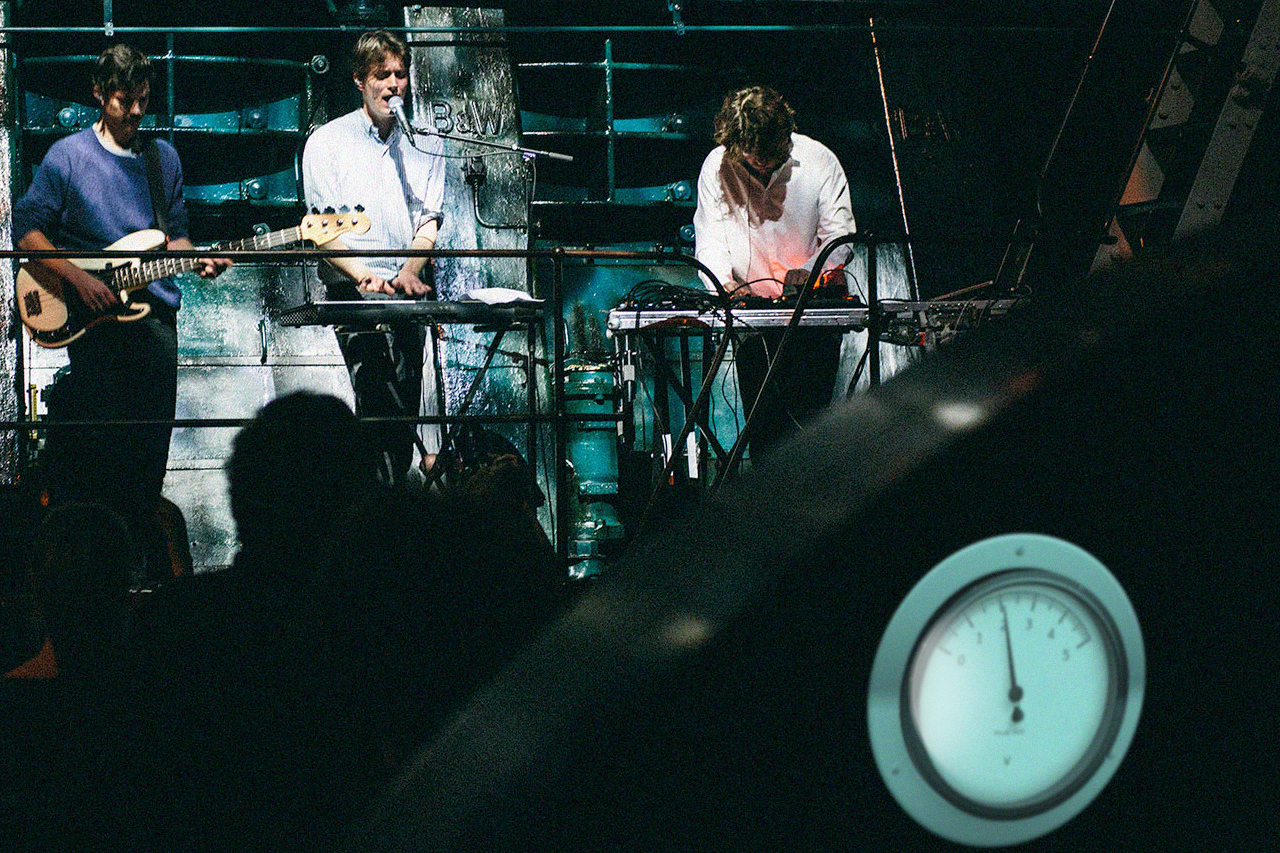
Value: V 2
